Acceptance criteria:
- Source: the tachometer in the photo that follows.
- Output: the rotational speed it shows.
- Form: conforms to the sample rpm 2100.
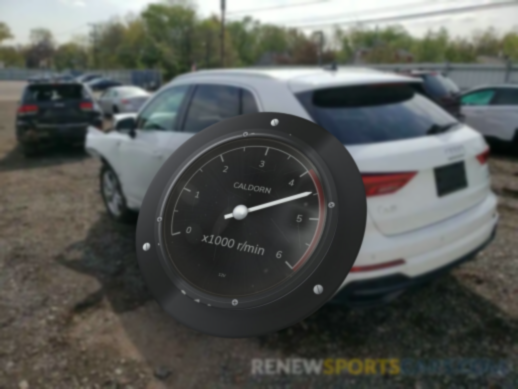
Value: rpm 4500
